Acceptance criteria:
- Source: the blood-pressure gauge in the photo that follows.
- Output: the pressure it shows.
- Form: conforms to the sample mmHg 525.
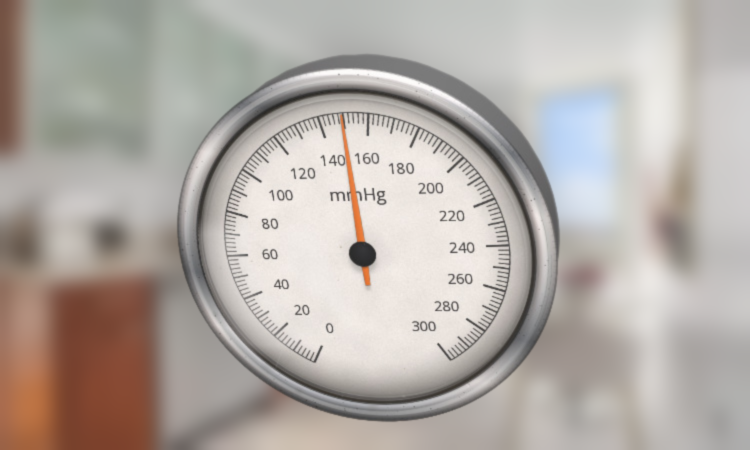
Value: mmHg 150
